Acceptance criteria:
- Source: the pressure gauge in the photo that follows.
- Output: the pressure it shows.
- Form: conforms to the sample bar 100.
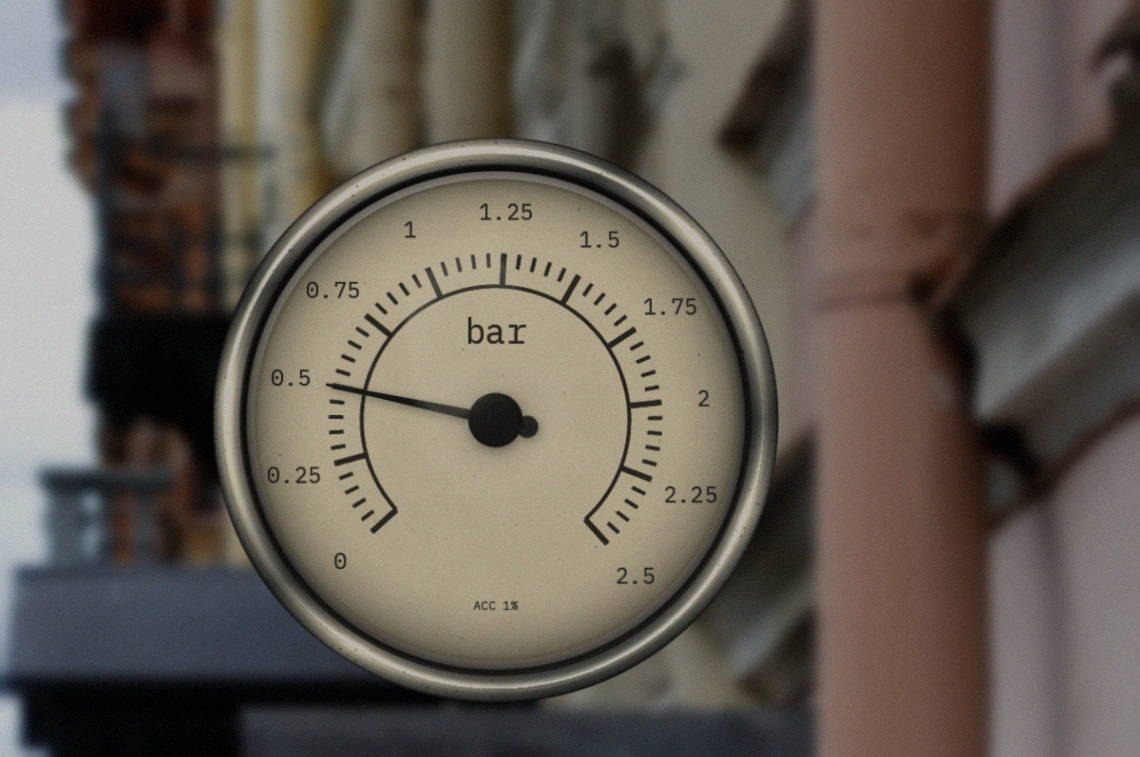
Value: bar 0.5
